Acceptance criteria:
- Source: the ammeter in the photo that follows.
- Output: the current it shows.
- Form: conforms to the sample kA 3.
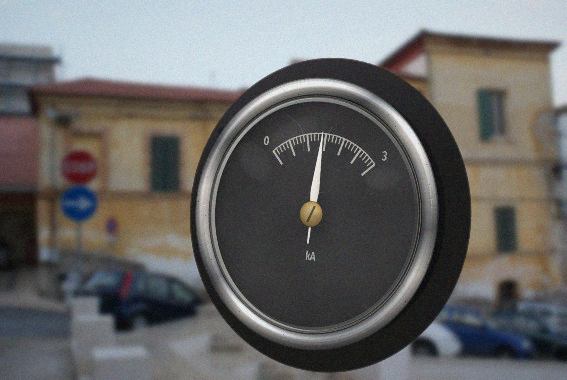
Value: kA 1.5
